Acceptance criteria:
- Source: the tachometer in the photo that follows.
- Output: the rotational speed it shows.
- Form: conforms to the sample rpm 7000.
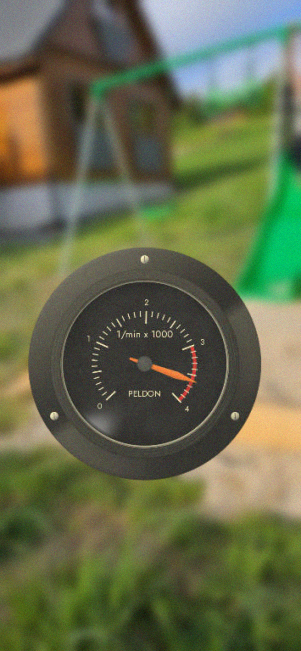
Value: rpm 3600
